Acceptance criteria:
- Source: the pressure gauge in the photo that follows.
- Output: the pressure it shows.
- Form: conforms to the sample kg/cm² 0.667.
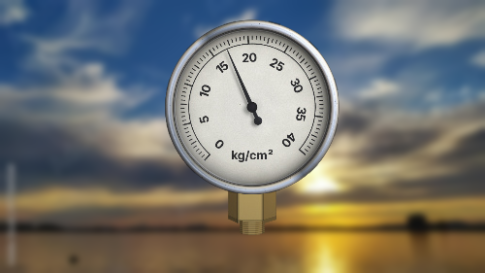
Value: kg/cm² 17
